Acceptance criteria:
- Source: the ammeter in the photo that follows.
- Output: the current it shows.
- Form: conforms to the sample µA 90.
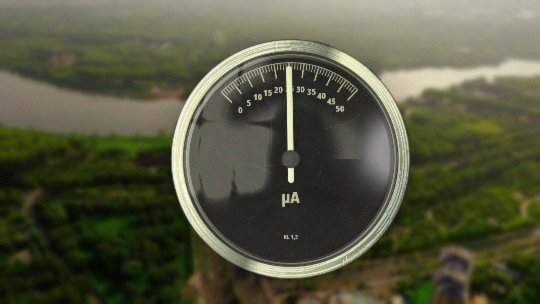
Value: µA 25
